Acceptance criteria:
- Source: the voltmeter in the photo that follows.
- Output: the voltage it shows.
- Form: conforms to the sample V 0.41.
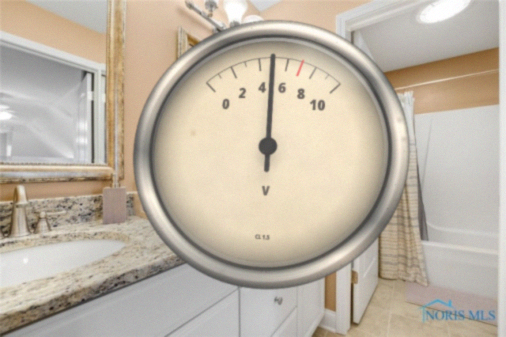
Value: V 5
